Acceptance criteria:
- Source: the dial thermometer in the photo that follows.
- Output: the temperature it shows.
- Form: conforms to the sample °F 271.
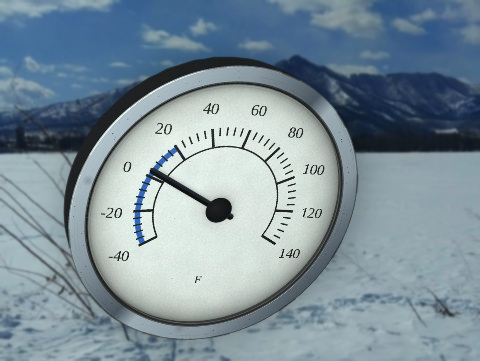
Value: °F 4
